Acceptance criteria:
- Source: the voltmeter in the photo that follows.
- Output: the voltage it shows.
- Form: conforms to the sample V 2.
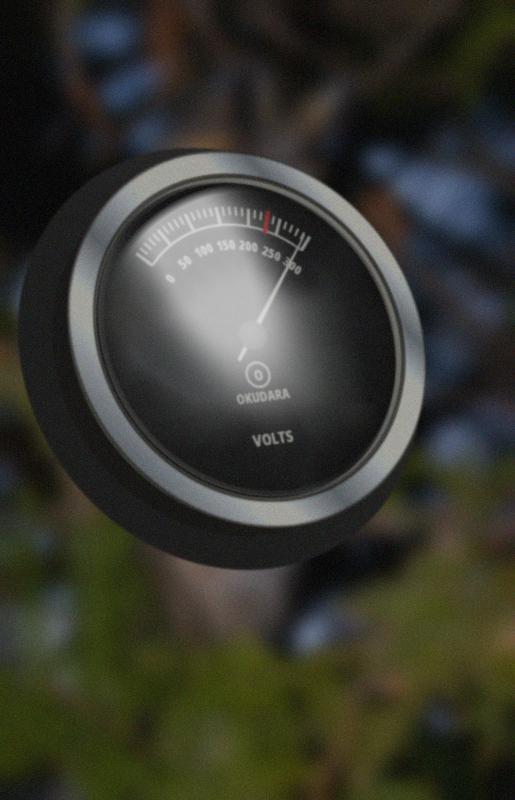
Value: V 290
